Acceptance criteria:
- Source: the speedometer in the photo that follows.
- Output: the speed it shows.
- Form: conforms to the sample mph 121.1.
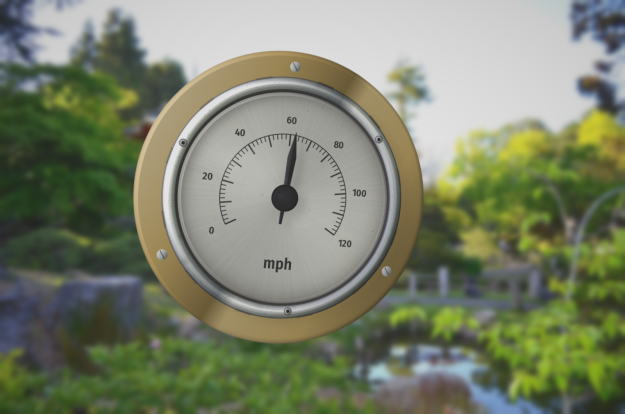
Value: mph 62
